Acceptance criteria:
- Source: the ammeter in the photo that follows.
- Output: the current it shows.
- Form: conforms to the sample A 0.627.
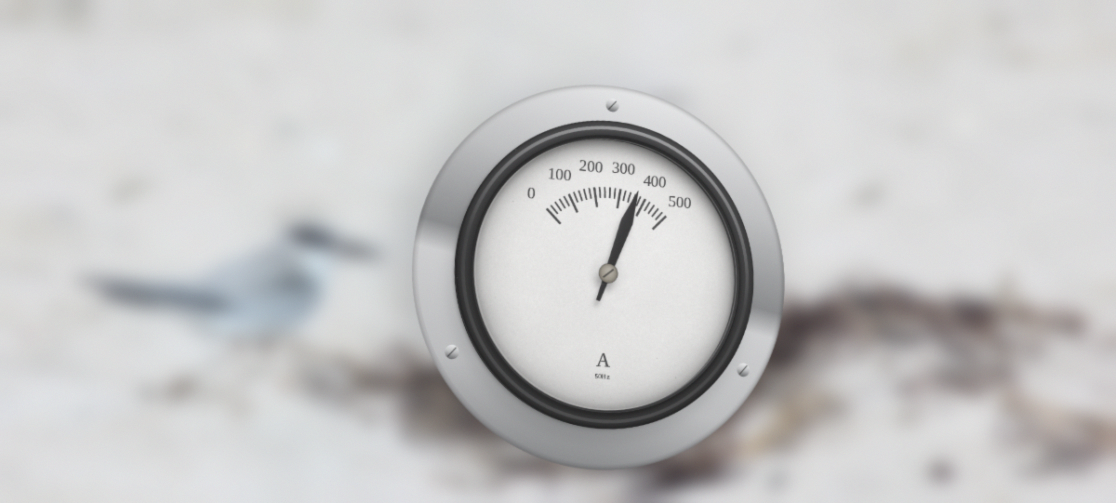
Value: A 360
